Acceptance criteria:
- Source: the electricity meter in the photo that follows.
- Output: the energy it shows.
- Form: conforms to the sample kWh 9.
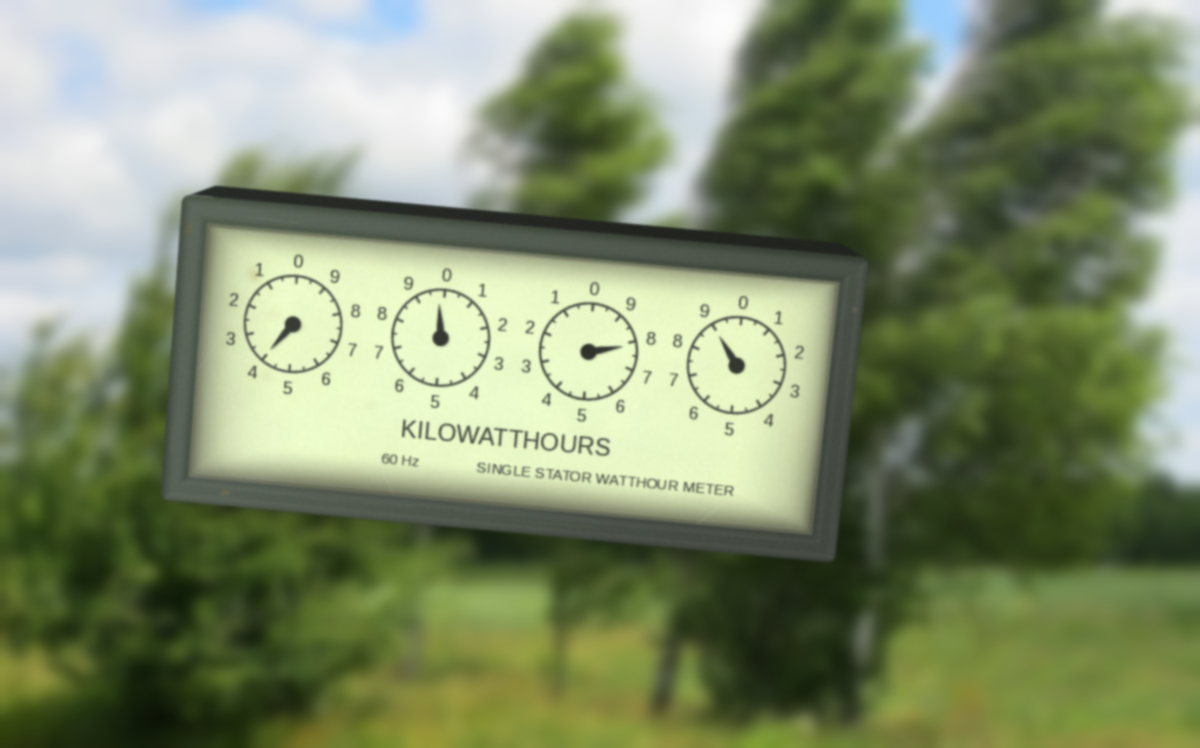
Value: kWh 3979
